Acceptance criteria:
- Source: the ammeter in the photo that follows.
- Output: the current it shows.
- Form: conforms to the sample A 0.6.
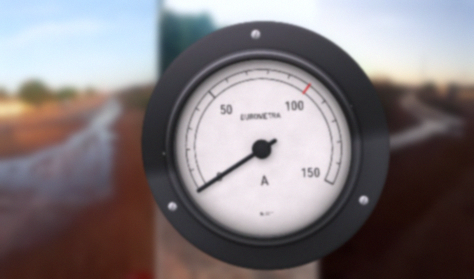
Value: A 0
